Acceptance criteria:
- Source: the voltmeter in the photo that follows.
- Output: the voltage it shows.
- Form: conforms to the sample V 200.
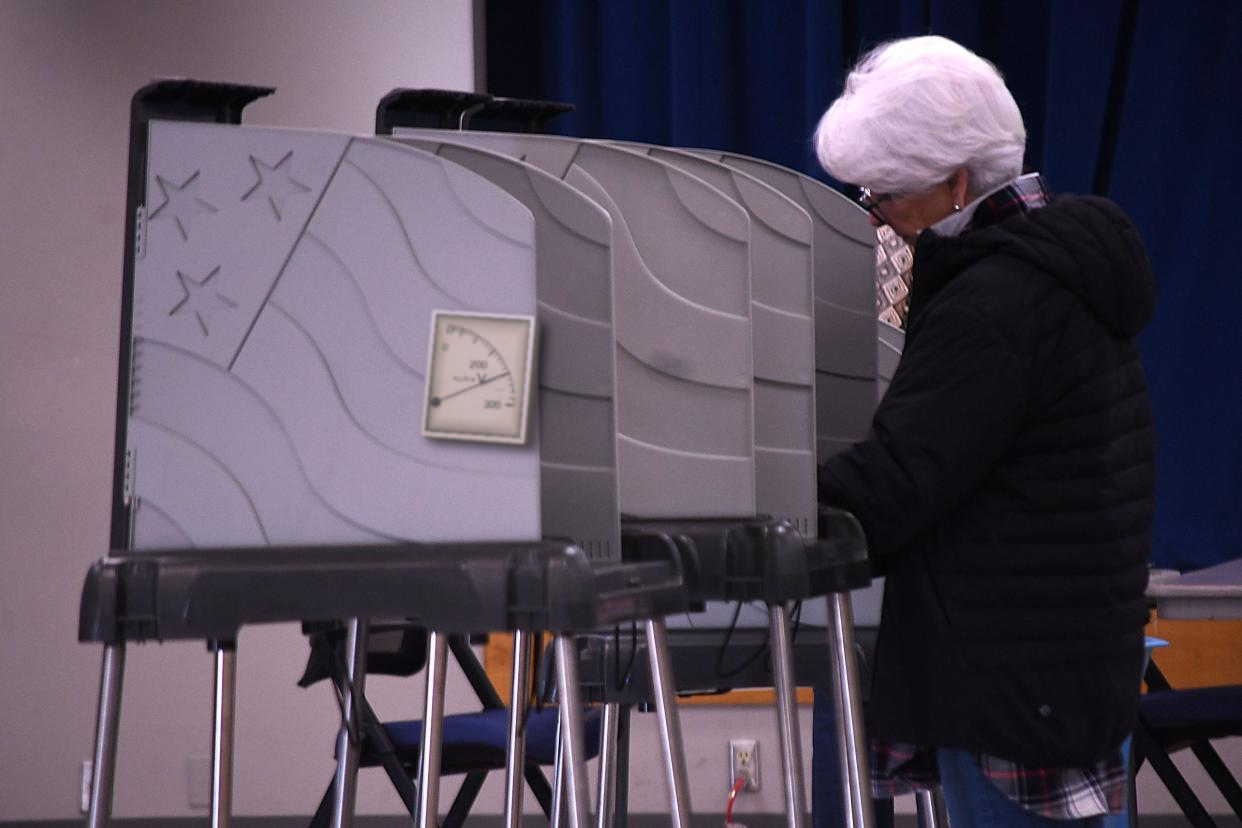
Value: V 250
